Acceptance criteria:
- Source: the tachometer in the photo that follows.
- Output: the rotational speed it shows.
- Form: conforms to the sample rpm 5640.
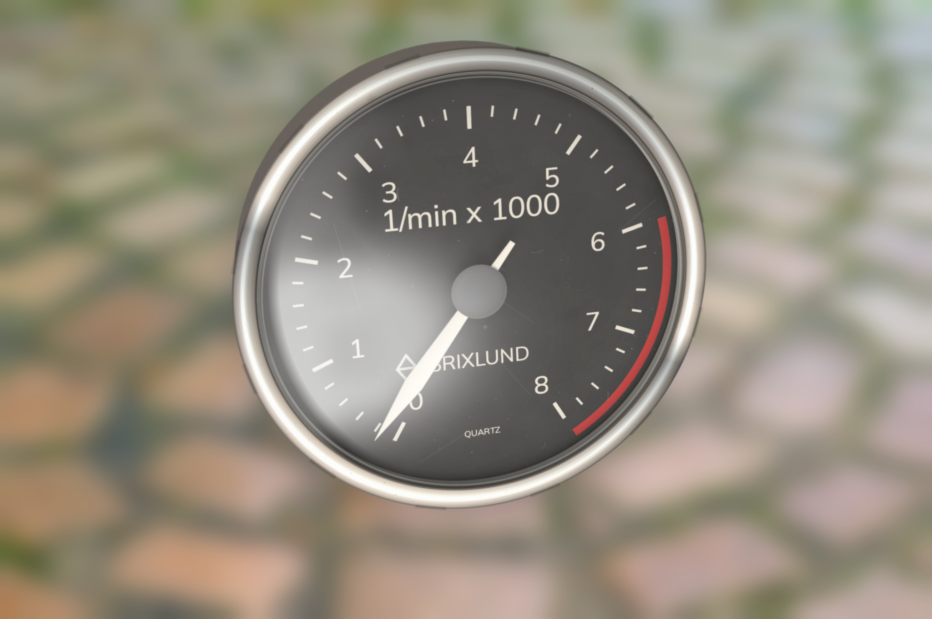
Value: rpm 200
